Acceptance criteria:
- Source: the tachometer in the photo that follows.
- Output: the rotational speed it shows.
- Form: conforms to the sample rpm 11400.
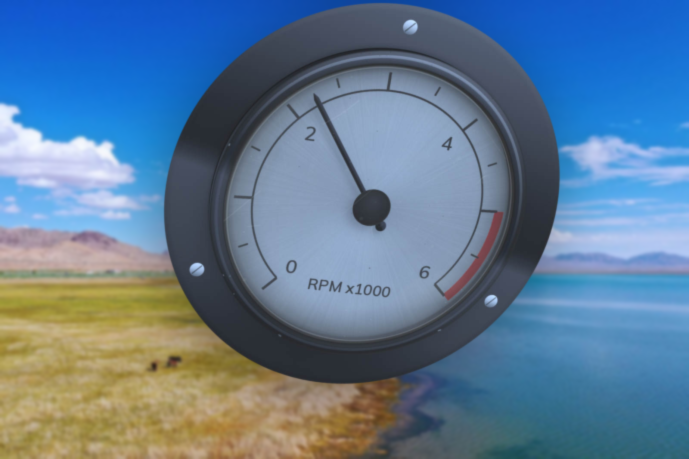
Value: rpm 2250
